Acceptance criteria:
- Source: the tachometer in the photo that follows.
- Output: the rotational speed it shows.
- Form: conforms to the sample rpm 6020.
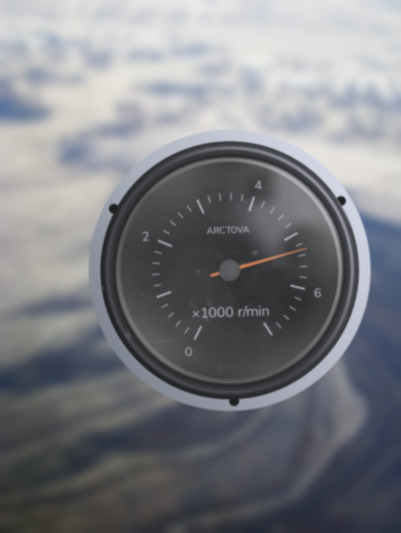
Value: rpm 5300
